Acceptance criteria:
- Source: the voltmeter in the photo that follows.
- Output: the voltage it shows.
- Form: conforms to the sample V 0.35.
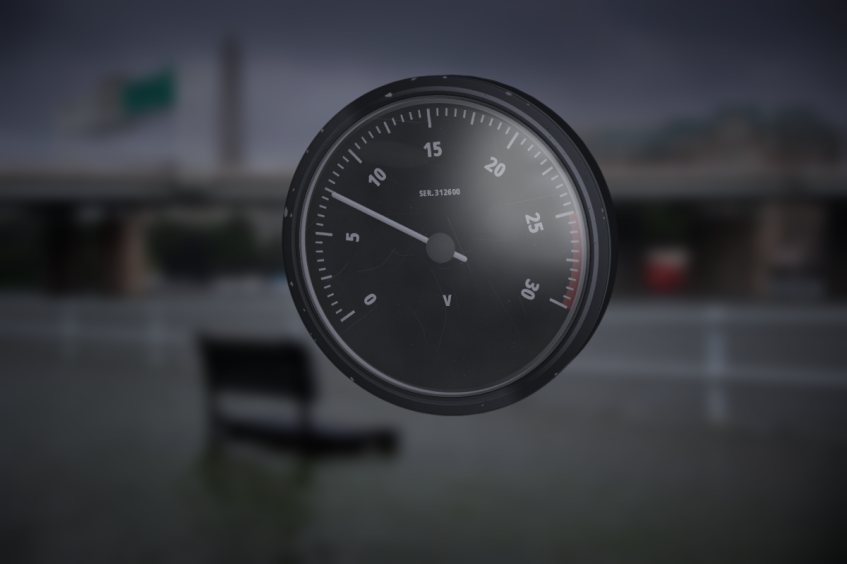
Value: V 7.5
